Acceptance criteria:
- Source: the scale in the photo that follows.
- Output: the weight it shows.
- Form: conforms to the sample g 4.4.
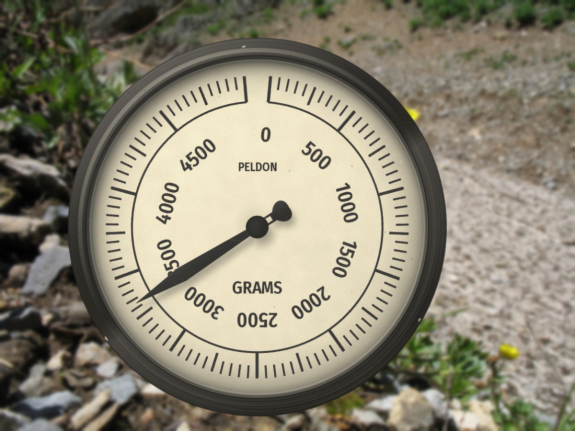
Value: g 3325
